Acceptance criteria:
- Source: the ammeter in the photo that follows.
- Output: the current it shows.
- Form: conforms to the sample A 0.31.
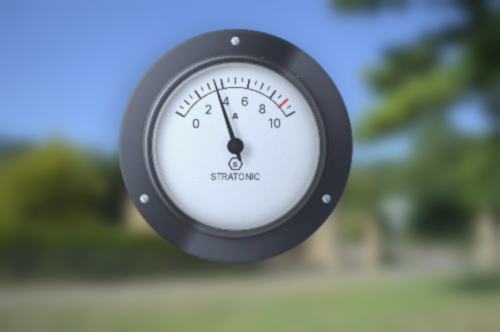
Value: A 3.5
